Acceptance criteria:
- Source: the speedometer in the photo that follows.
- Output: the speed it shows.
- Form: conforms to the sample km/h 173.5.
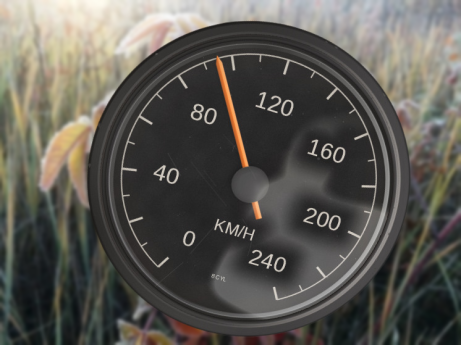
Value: km/h 95
